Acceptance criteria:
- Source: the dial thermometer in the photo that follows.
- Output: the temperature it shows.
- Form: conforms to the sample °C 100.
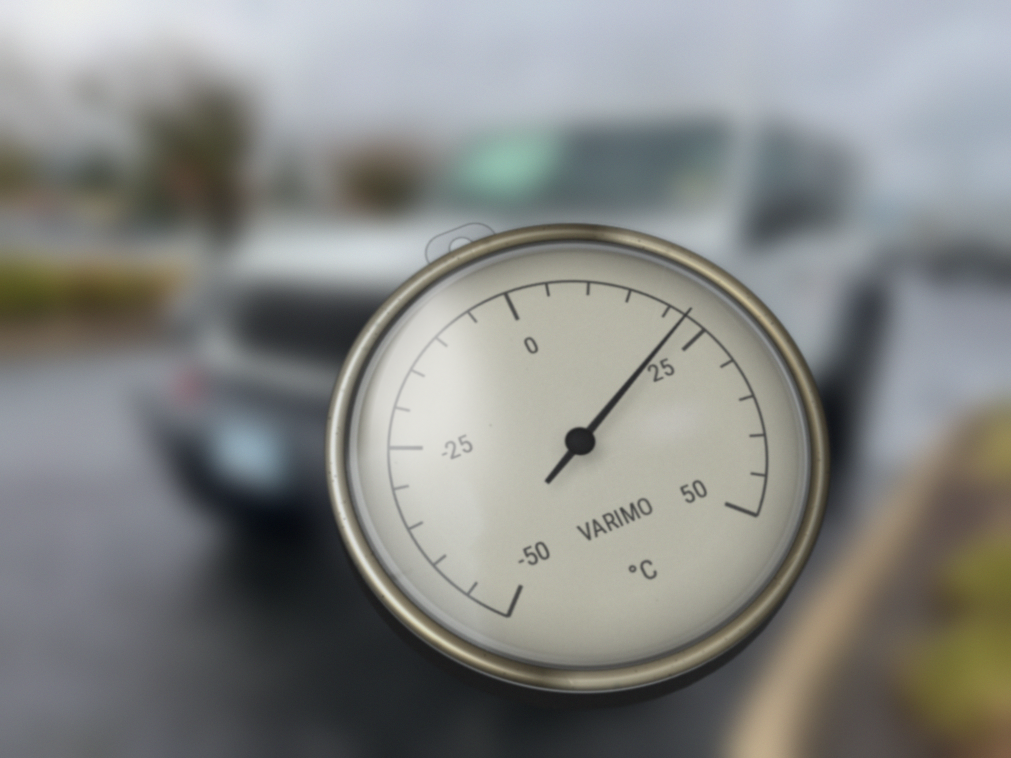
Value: °C 22.5
